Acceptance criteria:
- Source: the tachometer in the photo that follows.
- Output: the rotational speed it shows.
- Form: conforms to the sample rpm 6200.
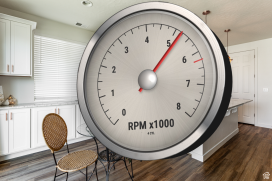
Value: rpm 5250
